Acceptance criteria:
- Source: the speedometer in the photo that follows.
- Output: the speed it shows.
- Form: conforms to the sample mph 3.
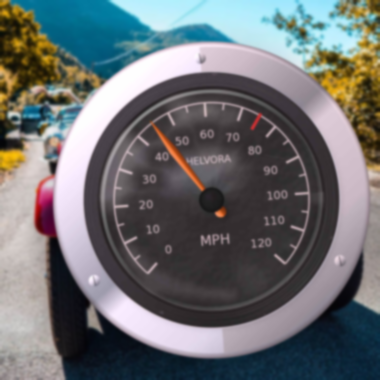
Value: mph 45
